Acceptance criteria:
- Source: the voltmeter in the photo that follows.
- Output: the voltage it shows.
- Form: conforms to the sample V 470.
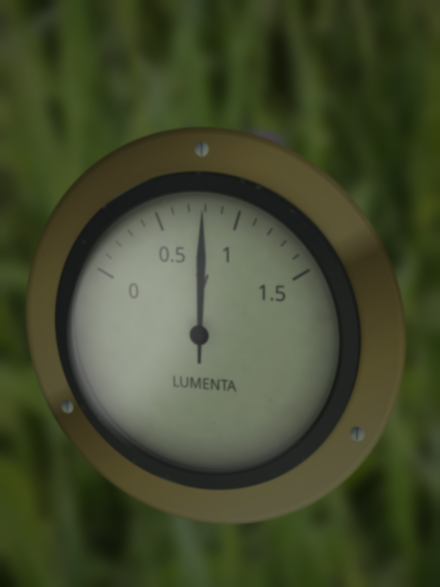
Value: V 0.8
